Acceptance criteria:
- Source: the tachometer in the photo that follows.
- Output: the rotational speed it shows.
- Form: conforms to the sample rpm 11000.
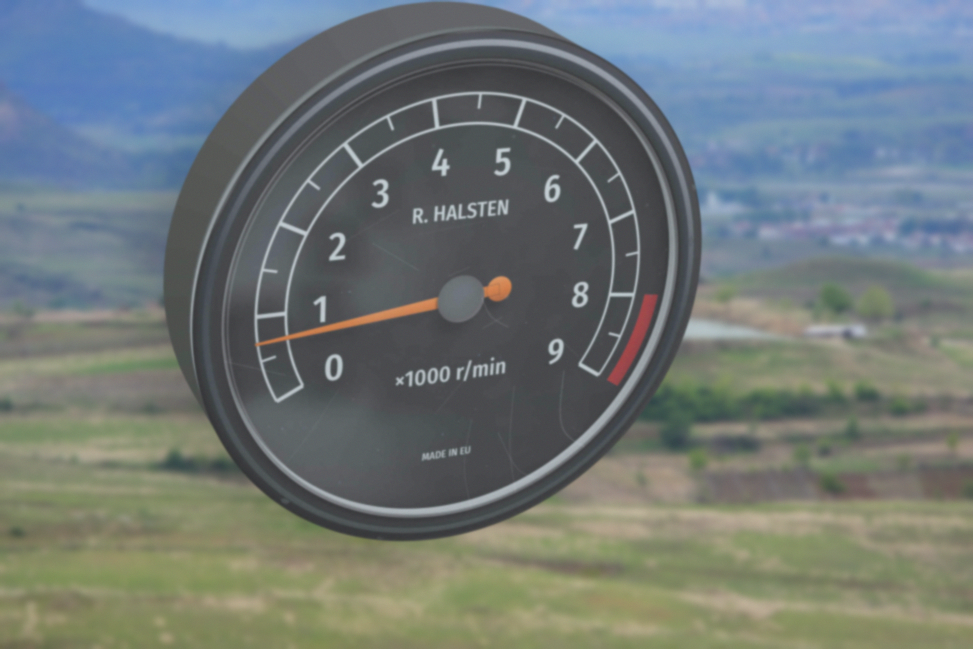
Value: rpm 750
